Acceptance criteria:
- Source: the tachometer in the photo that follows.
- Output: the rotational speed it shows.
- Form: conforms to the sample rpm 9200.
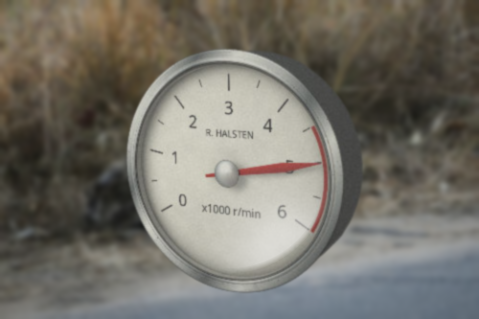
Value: rpm 5000
